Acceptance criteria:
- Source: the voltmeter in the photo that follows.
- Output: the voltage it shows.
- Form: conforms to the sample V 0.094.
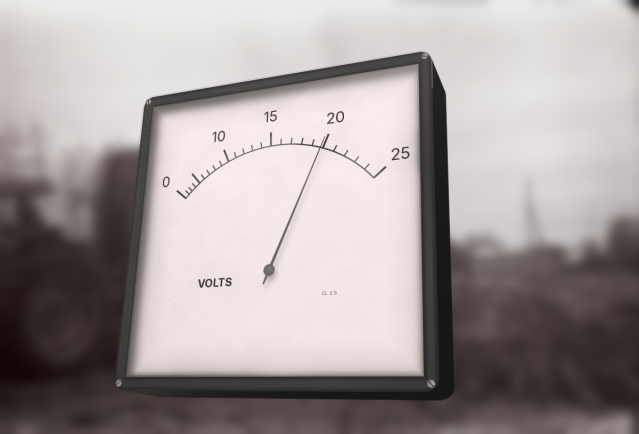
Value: V 20
